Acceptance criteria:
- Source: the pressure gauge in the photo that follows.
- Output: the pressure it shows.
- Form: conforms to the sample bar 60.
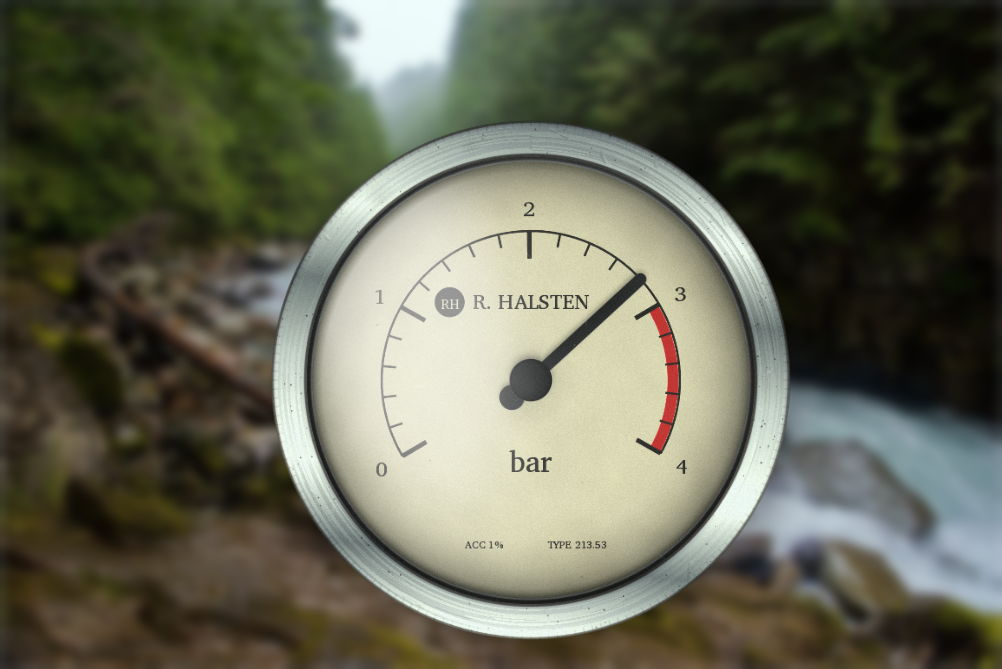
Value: bar 2.8
